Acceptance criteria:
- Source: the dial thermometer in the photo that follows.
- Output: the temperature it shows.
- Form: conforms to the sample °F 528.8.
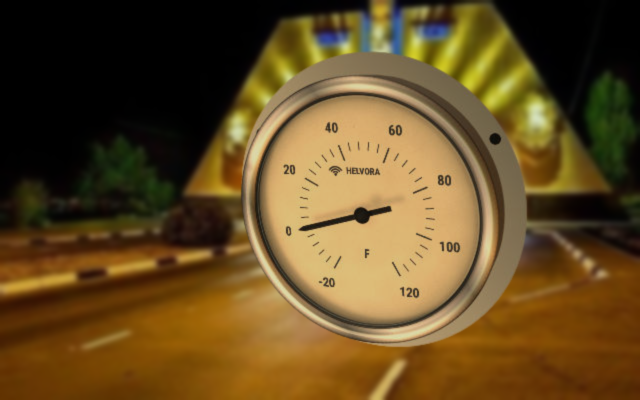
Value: °F 0
